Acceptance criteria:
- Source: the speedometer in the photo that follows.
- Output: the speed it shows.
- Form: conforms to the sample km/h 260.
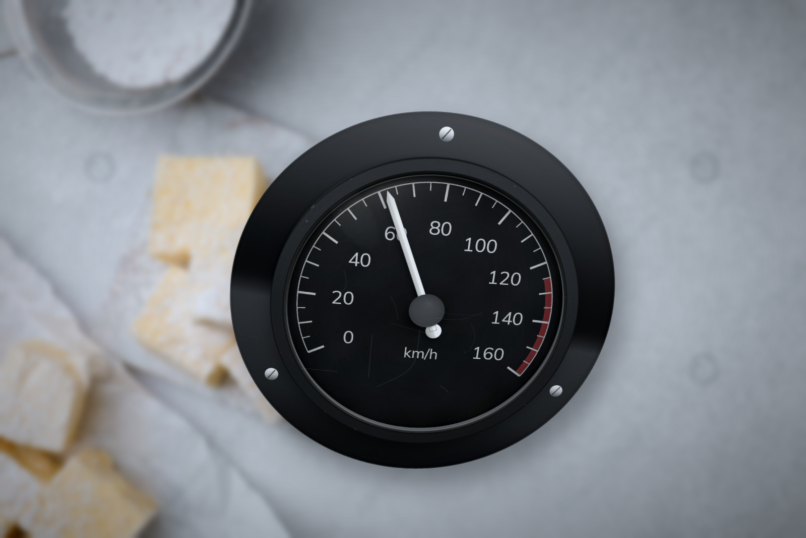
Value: km/h 62.5
